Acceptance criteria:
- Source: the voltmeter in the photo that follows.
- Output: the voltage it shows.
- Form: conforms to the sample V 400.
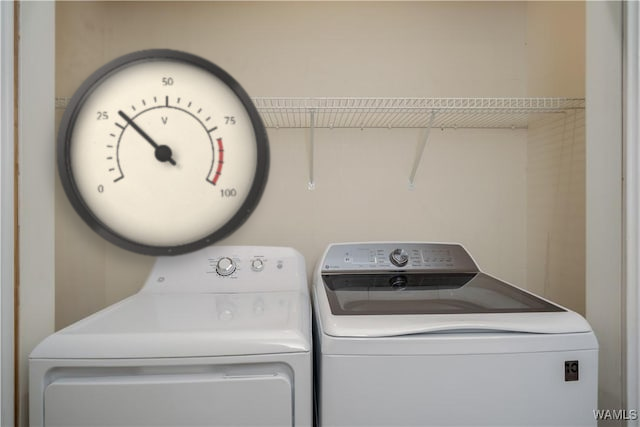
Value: V 30
